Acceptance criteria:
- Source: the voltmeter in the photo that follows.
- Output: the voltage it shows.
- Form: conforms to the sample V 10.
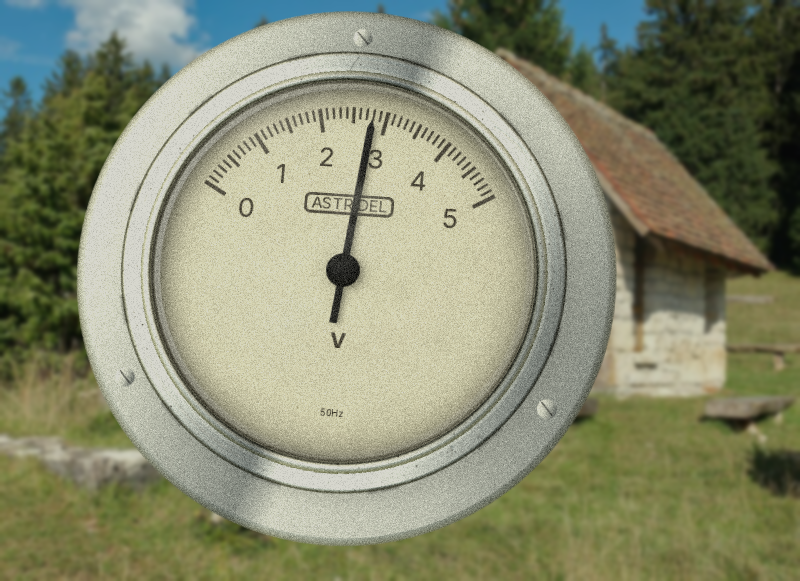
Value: V 2.8
